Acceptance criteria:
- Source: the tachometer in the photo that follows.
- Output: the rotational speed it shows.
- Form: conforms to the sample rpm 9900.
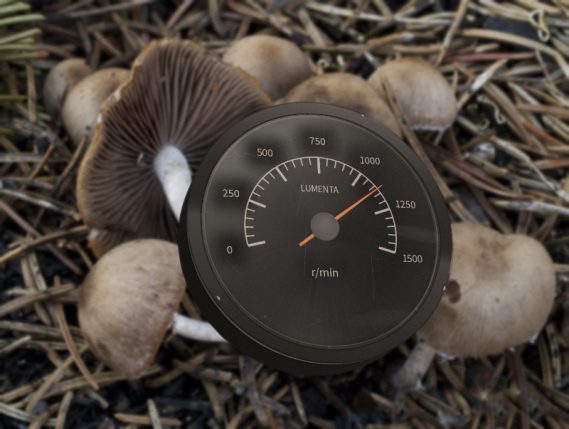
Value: rpm 1125
